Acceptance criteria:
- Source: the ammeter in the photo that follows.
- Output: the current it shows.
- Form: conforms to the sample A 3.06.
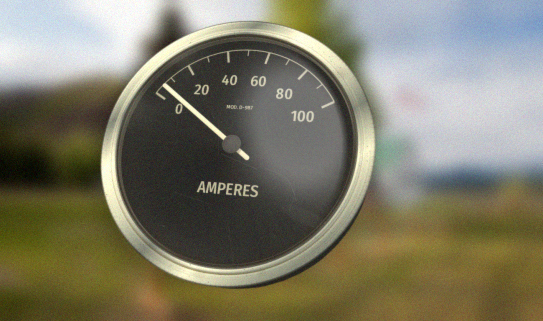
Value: A 5
